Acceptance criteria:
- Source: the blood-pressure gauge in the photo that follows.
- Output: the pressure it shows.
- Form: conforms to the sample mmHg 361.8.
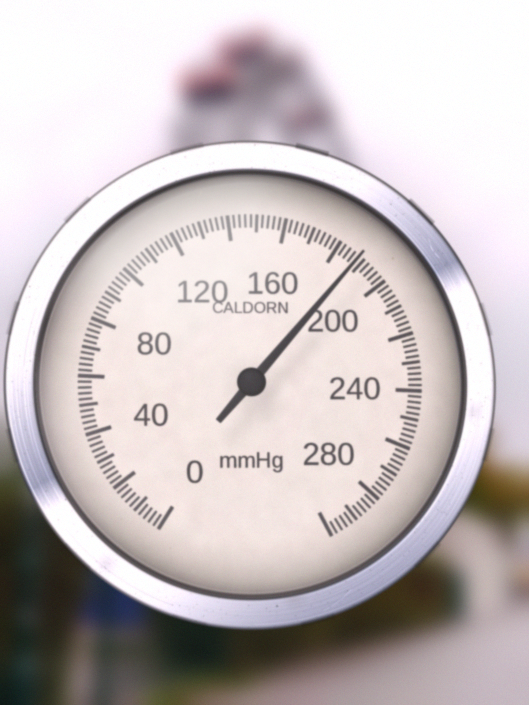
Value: mmHg 188
